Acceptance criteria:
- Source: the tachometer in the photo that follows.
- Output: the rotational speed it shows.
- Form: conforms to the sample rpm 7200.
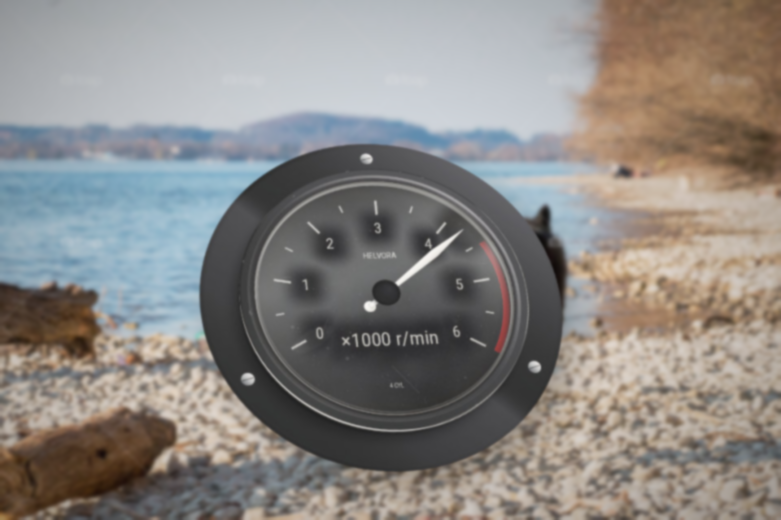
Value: rpm 4250
